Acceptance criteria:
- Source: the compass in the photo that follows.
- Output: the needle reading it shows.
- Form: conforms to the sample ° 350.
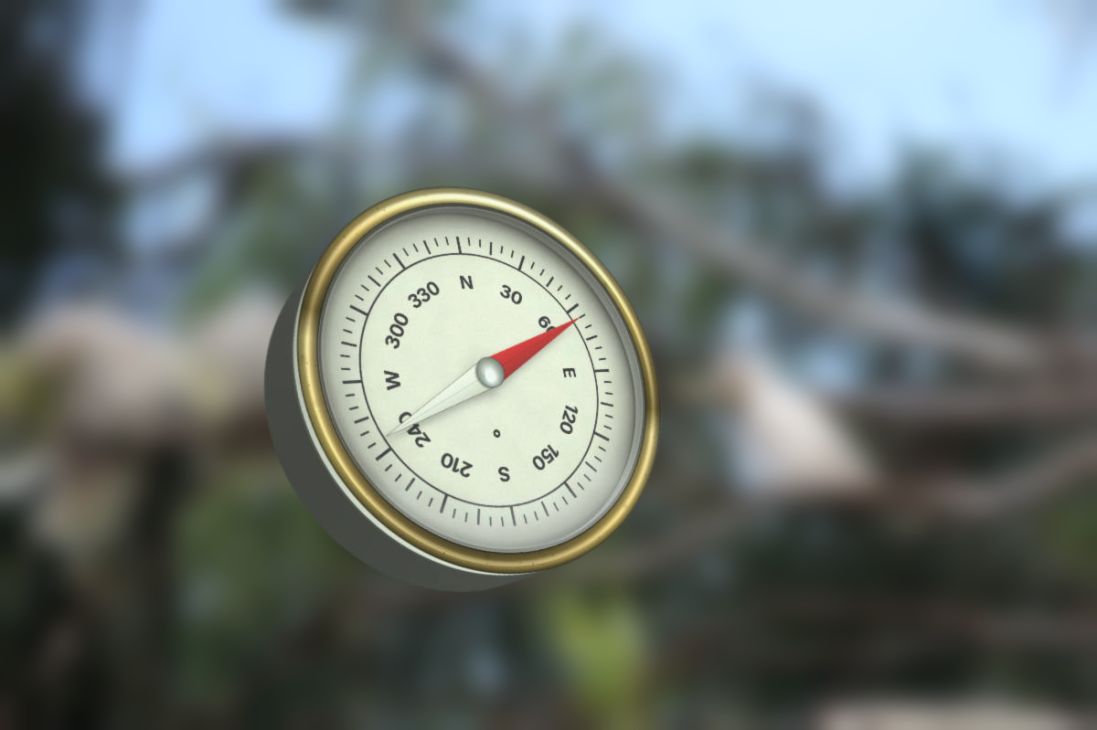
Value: ° 65
